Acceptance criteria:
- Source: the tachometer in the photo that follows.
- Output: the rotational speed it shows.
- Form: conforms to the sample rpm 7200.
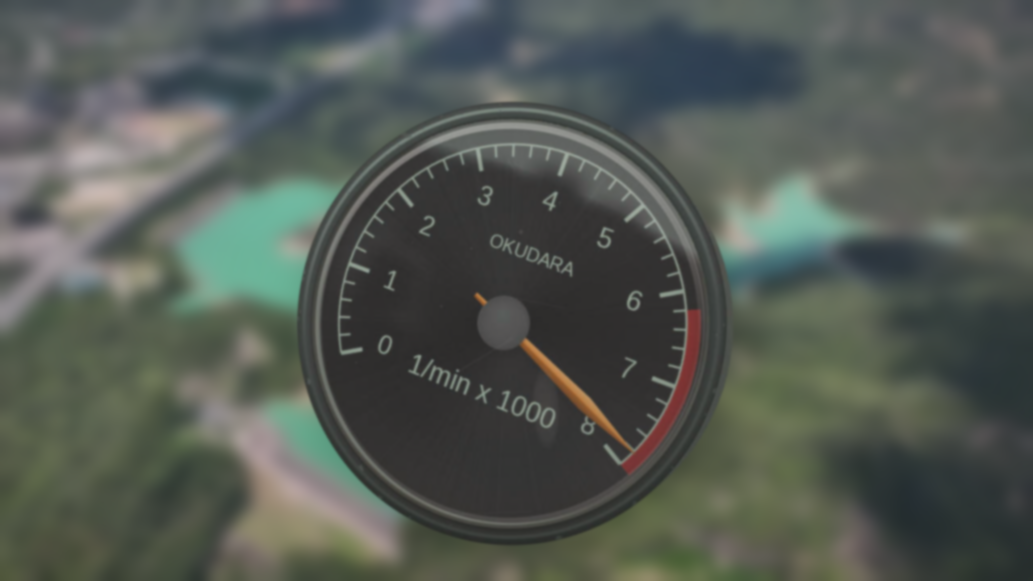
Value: rpm 7800
